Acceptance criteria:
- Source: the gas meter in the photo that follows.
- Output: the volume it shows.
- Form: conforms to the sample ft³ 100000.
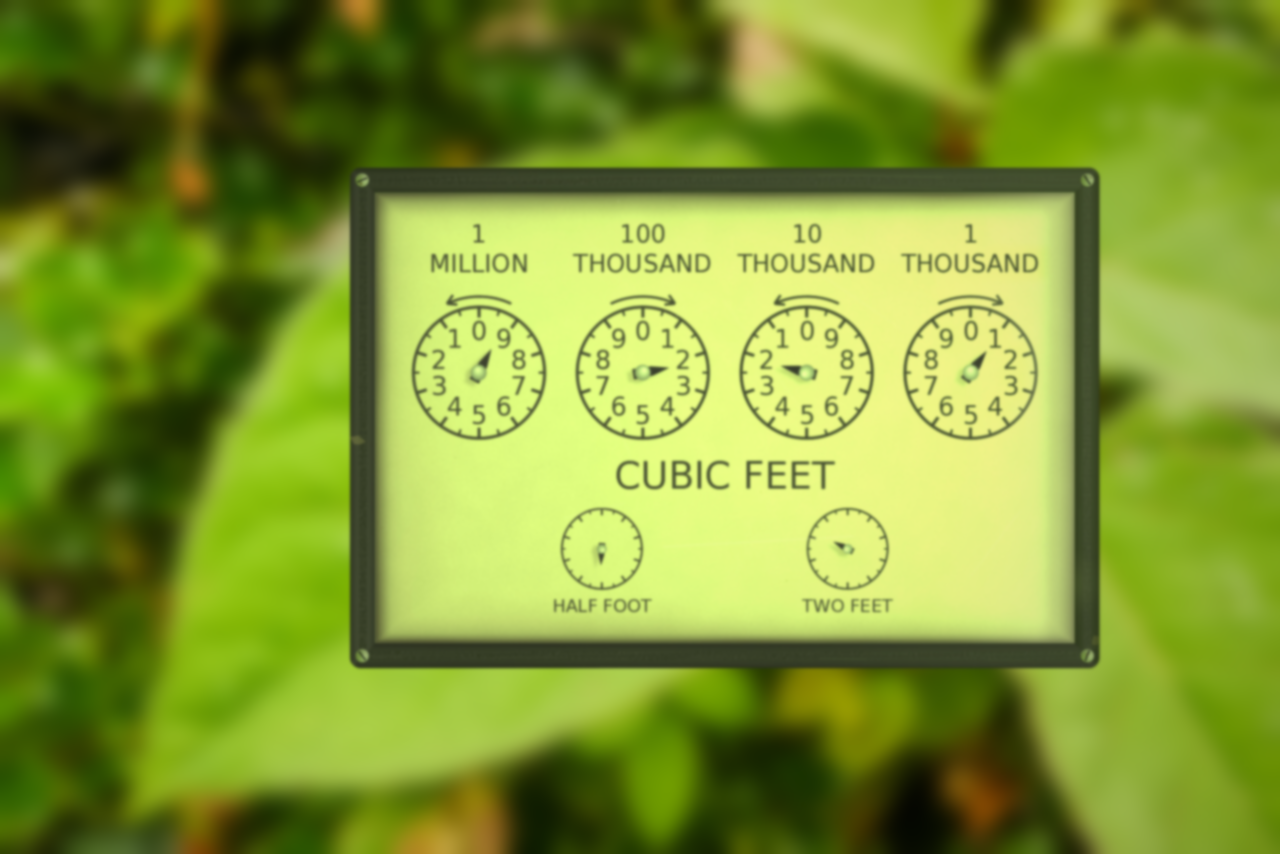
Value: ft³ 922100
